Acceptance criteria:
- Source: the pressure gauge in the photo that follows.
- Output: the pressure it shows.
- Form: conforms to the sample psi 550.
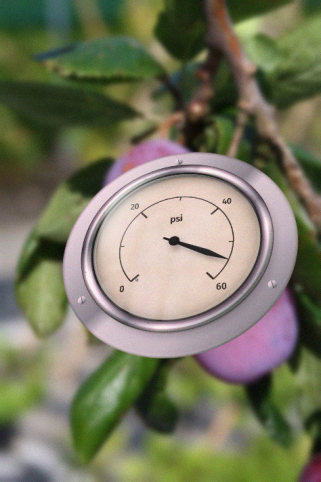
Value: psi 55
